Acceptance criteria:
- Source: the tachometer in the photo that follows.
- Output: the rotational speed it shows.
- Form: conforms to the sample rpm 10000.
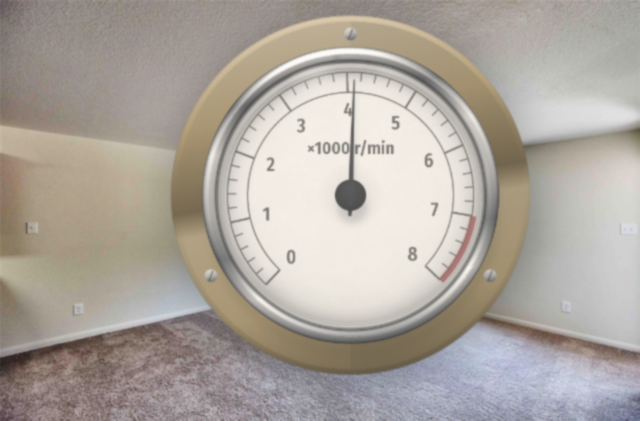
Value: rpm 4100
